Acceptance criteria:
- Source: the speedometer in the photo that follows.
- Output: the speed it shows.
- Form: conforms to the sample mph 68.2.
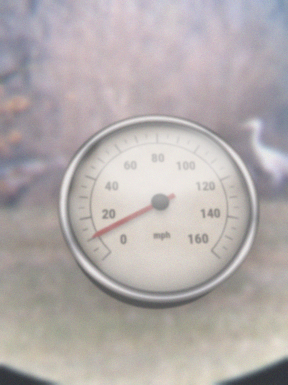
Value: mph 10
